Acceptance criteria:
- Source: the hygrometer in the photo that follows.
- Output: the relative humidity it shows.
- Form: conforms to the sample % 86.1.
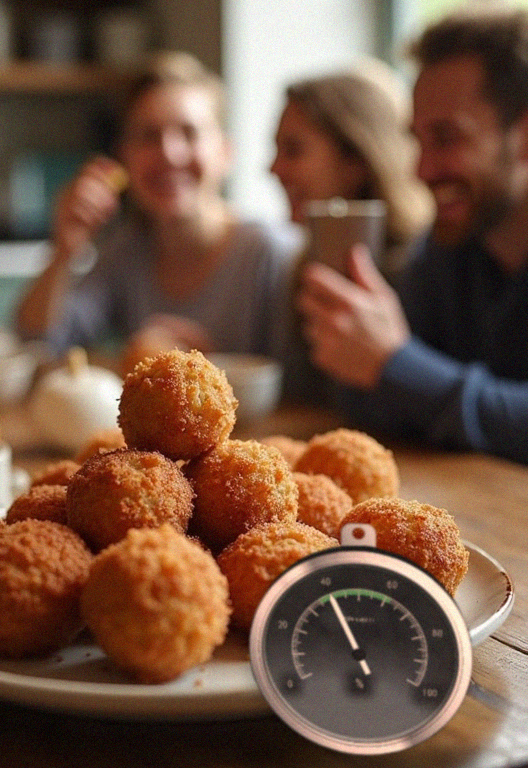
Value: % 40
